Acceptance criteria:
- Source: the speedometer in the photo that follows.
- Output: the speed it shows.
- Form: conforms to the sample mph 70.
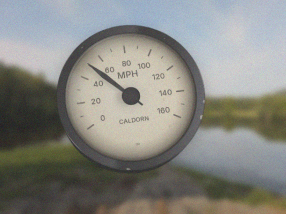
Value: mph 50
